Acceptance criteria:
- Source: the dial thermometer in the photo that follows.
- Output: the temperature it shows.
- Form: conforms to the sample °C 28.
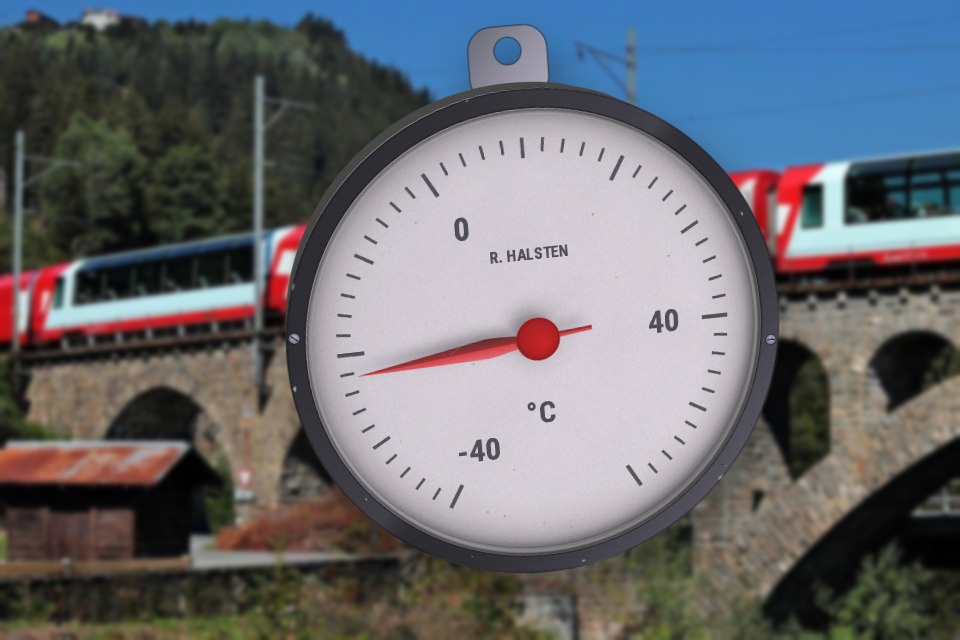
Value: °C -22
